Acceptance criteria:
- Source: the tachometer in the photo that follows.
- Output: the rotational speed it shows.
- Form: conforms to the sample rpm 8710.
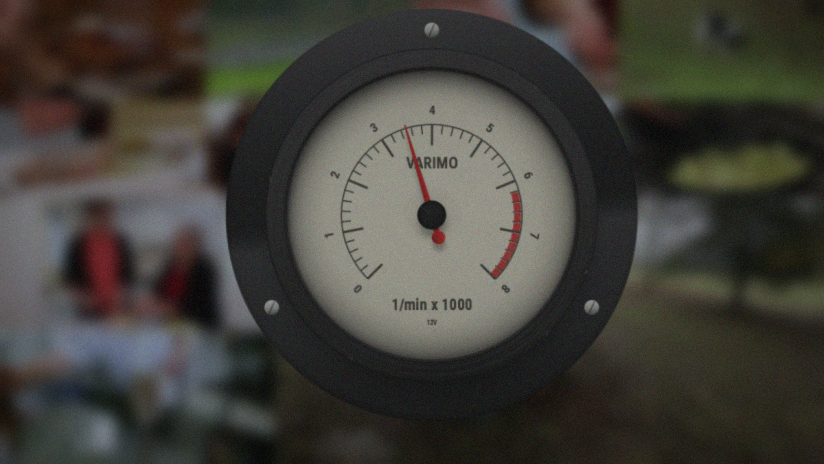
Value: rpm 3500
